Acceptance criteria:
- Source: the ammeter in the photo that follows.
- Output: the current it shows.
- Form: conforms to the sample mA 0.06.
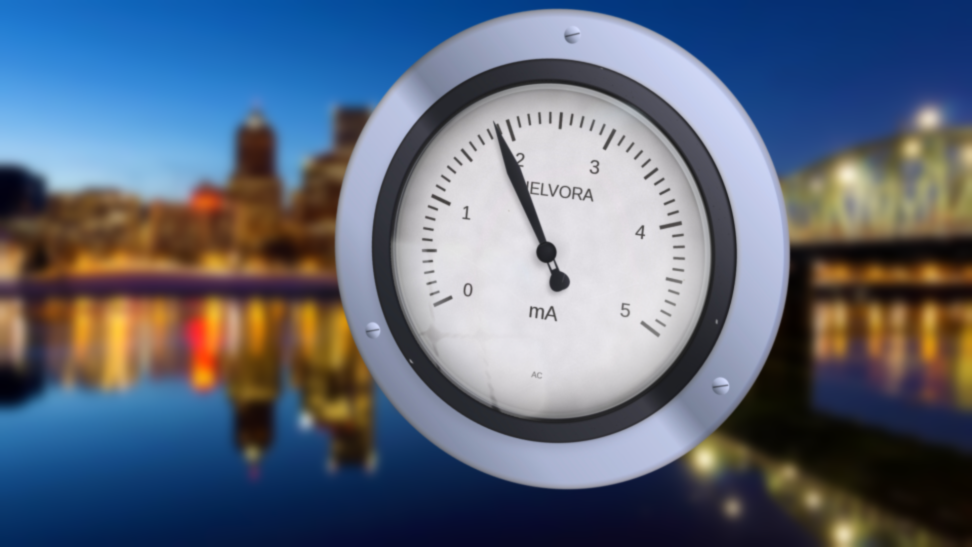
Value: mA 1.9
